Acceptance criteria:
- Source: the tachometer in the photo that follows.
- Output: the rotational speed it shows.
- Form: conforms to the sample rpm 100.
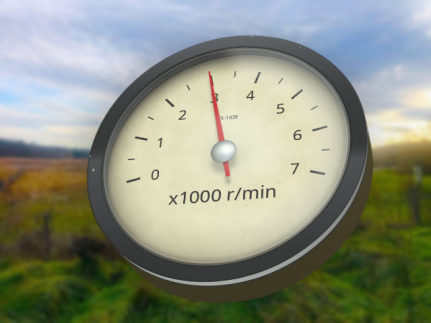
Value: rpm 3000
